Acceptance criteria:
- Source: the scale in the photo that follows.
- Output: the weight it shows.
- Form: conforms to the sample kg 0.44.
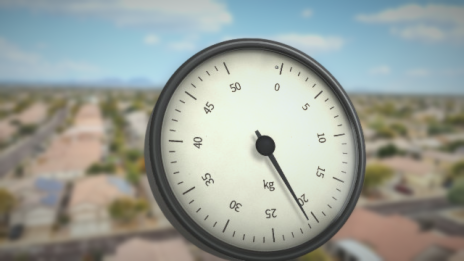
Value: kg 21
